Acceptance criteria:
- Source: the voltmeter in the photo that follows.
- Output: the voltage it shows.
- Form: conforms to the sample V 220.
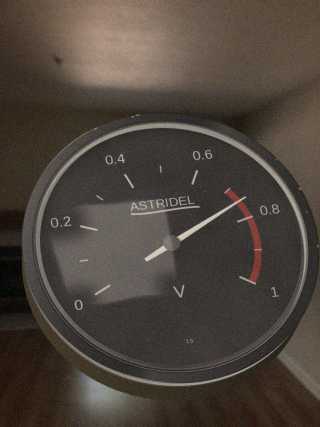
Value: V 0.75
